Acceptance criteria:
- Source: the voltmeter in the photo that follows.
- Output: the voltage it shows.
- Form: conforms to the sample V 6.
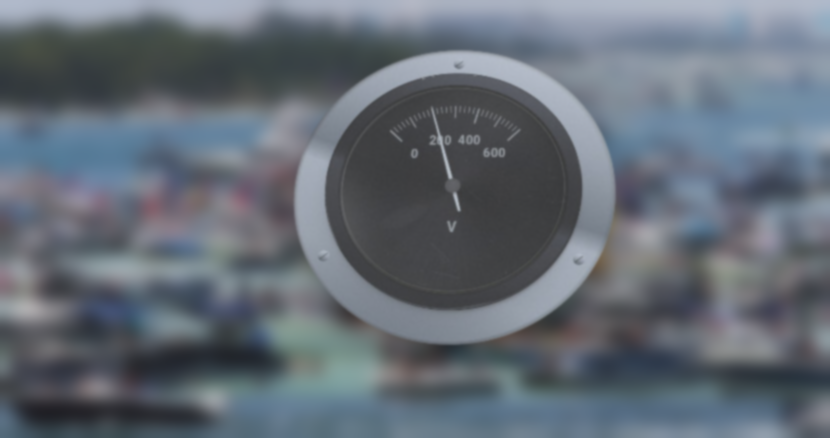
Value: V 200
